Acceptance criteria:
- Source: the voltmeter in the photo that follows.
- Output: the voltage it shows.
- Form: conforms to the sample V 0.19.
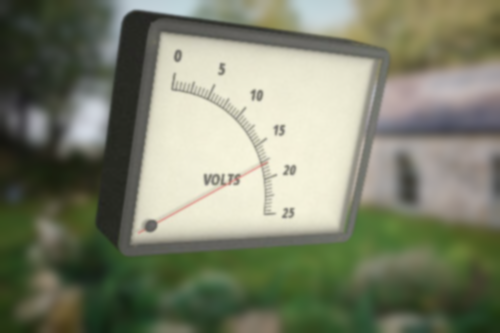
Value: V 17.5
